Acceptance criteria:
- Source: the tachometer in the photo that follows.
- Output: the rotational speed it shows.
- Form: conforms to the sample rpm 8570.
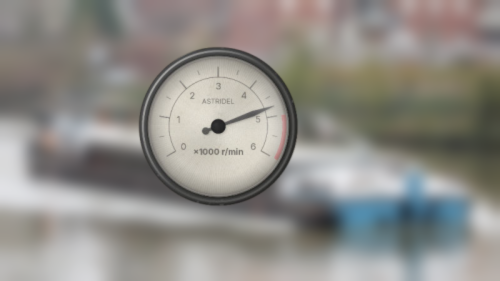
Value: rpm 4750
